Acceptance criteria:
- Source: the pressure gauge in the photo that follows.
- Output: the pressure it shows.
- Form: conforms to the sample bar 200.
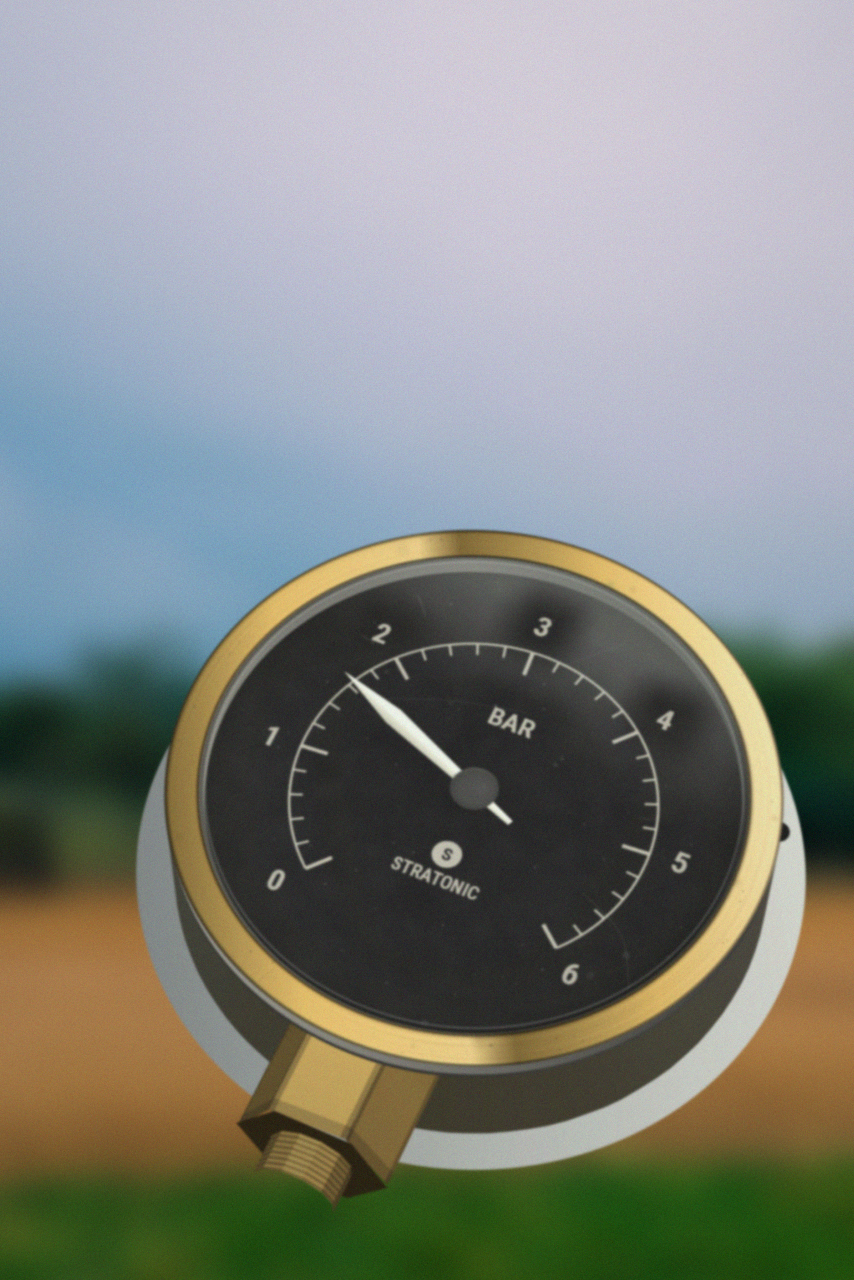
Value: bar 1.6
